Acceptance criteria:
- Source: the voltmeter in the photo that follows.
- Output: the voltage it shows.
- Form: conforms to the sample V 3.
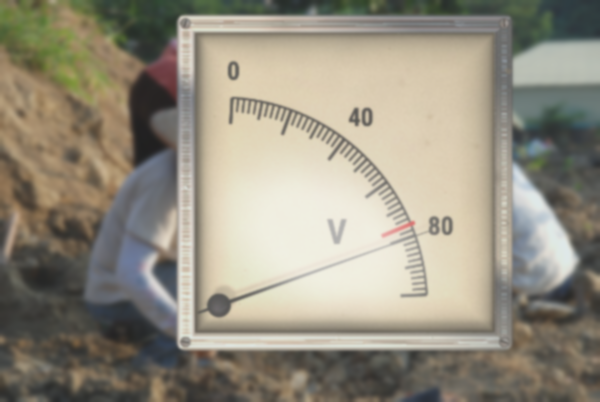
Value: V 80
